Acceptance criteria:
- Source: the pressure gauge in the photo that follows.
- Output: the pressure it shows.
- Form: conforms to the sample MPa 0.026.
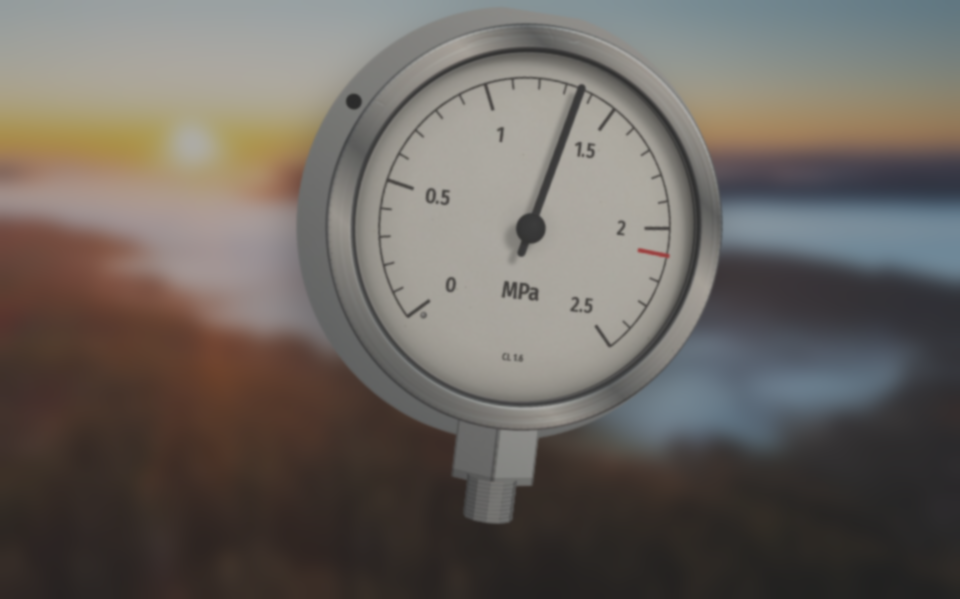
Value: MPa 1.35
